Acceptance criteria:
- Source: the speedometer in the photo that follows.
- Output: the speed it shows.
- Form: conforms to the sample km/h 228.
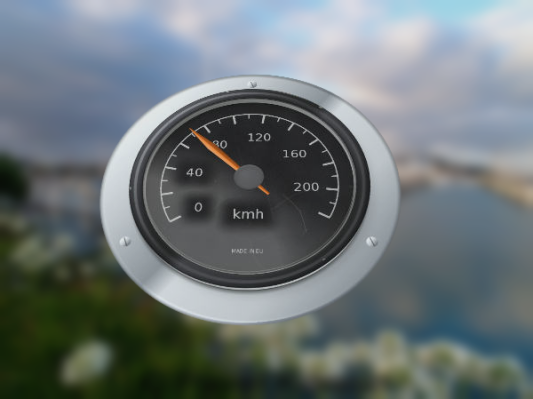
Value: km/h 70
